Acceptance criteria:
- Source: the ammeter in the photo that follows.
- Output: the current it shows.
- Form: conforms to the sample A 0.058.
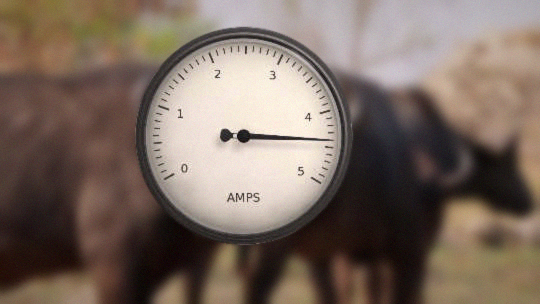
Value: A 4.4
